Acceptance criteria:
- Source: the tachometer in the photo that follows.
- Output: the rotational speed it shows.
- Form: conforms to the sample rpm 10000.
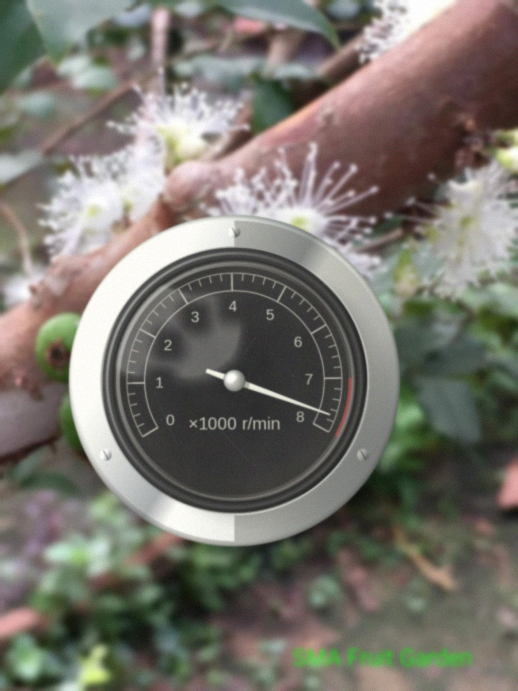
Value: rpm 7700
